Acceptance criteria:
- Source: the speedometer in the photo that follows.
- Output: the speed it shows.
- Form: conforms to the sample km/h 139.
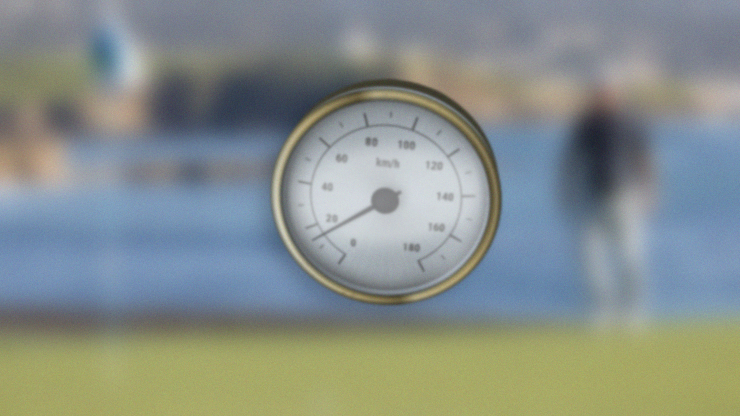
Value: km/h 15
